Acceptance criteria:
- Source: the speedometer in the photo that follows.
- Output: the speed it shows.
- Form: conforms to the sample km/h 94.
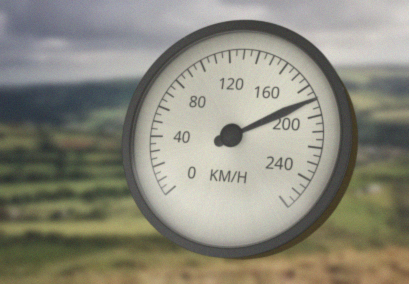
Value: km/h 190
